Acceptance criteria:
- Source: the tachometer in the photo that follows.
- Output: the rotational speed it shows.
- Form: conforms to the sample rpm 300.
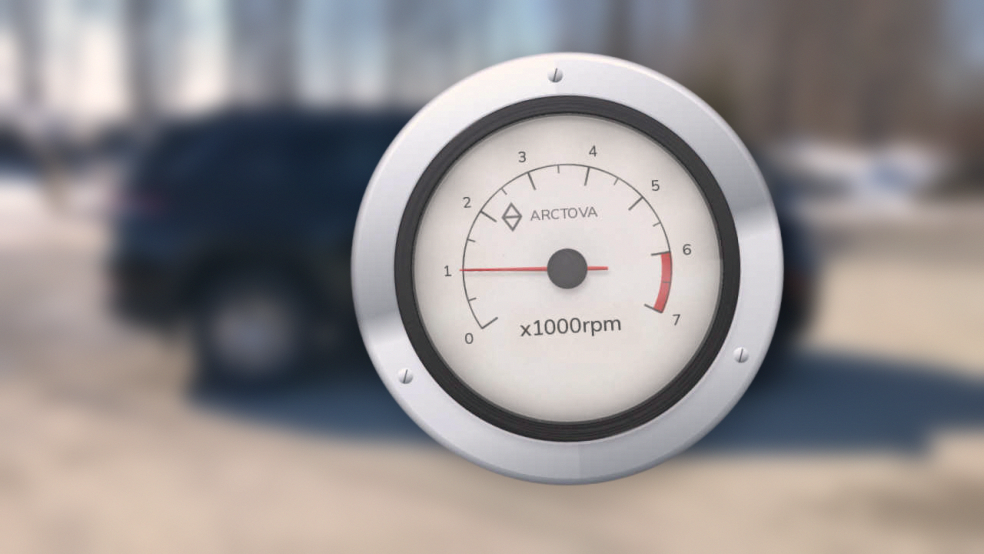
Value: rpm 1000
